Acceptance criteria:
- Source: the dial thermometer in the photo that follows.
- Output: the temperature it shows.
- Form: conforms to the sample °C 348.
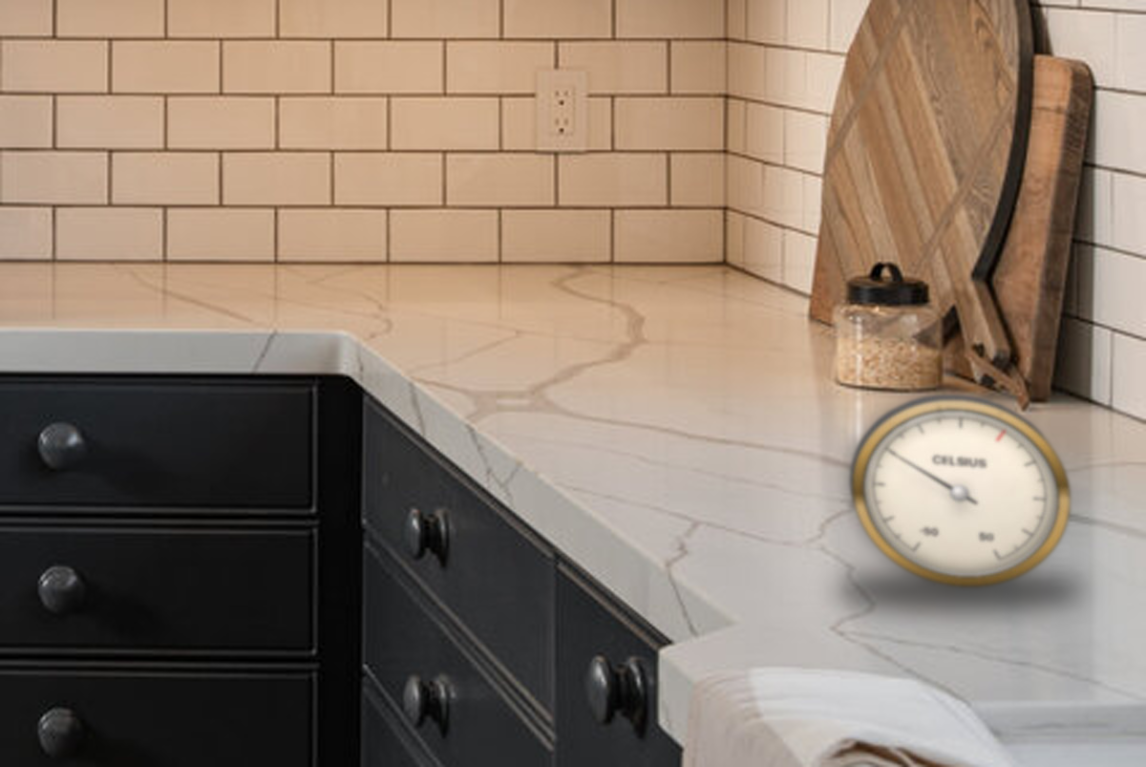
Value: °C -20
